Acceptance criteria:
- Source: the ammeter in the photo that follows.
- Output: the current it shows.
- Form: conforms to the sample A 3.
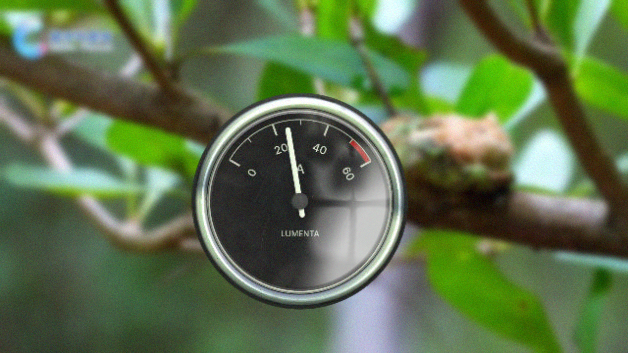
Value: A 25
